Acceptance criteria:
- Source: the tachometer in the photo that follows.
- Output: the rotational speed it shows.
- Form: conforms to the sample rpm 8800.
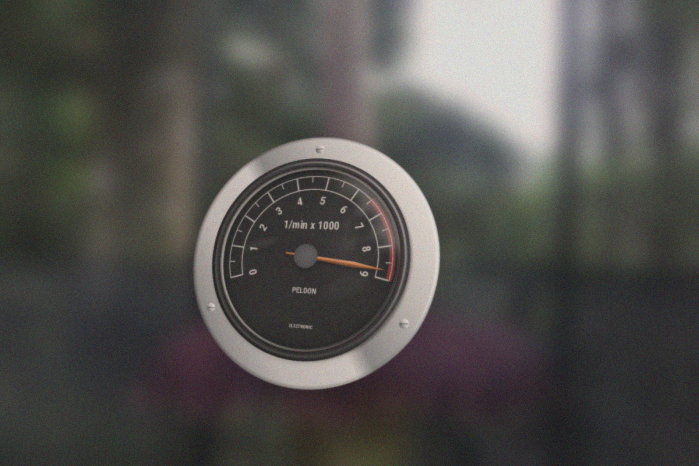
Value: rpm 8750
